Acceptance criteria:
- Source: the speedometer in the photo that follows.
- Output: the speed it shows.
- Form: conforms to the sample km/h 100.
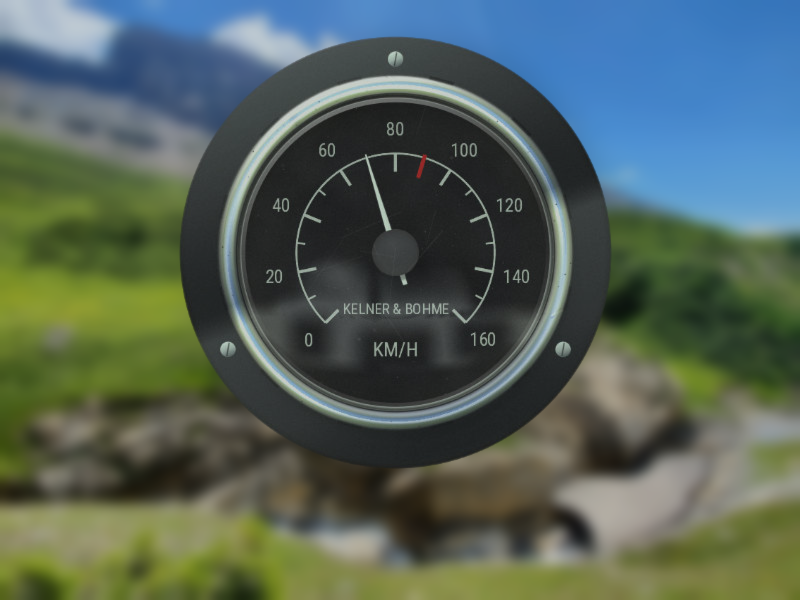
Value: km/h 70
